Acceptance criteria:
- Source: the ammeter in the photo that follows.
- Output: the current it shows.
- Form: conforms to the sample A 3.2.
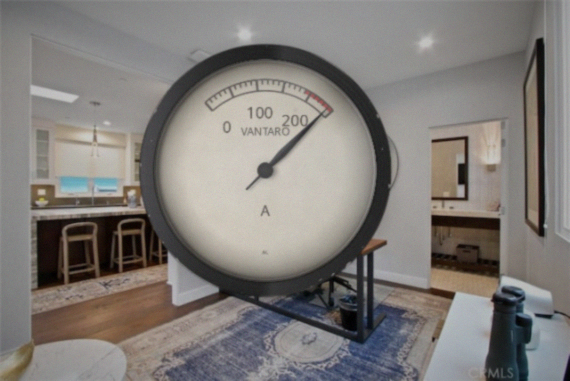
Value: A 240
